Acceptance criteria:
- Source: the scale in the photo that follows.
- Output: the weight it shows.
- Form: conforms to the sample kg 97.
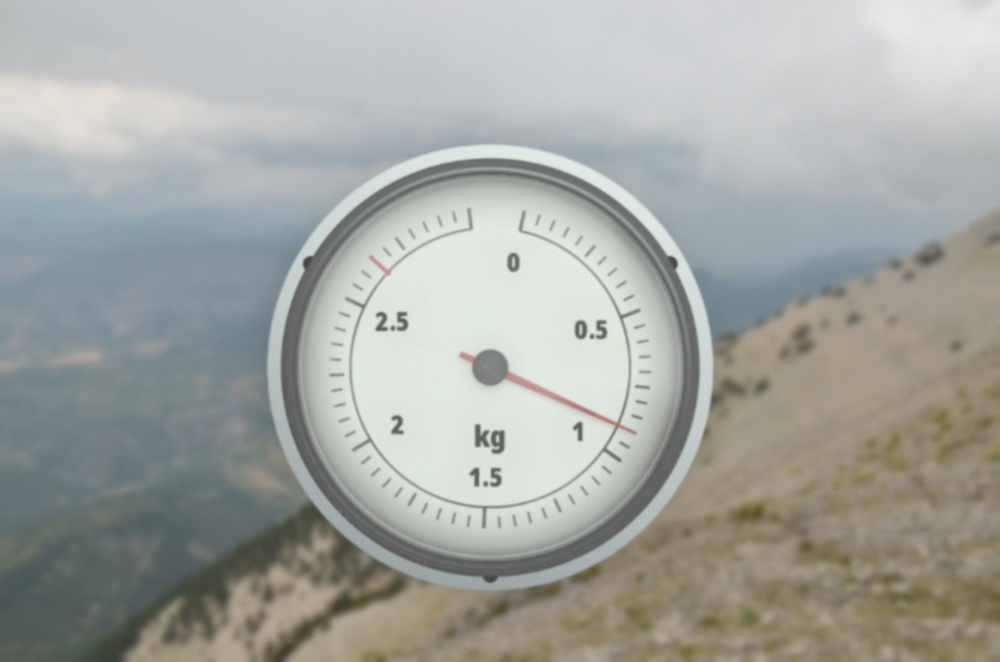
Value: kg 0.9
